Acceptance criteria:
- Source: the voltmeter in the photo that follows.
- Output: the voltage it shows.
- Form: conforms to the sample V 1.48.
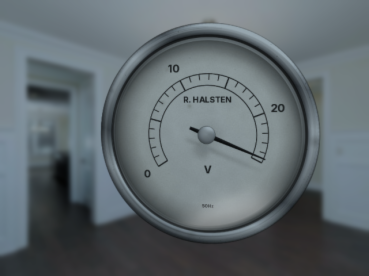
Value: V 24.5
